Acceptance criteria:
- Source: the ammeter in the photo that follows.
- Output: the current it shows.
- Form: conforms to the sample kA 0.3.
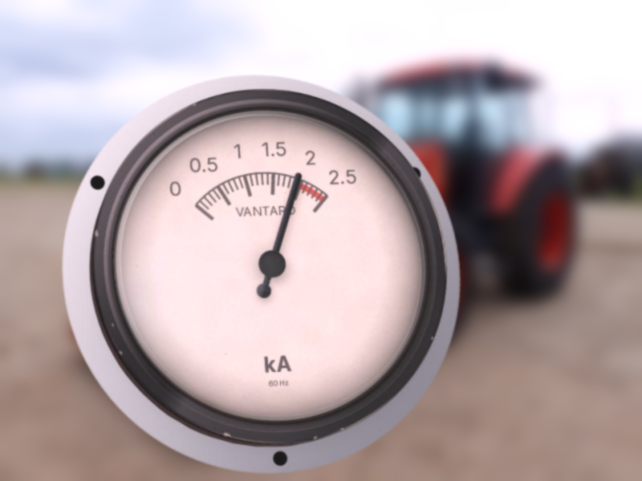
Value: kA 1.9
